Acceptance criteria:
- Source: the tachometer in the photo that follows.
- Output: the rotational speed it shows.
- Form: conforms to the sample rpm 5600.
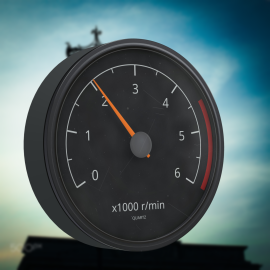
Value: rpm 2000
